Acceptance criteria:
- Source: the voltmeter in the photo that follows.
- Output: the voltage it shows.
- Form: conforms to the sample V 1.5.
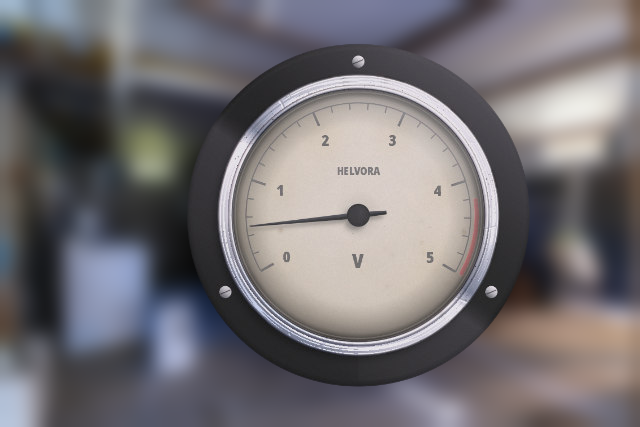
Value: V 0.5
